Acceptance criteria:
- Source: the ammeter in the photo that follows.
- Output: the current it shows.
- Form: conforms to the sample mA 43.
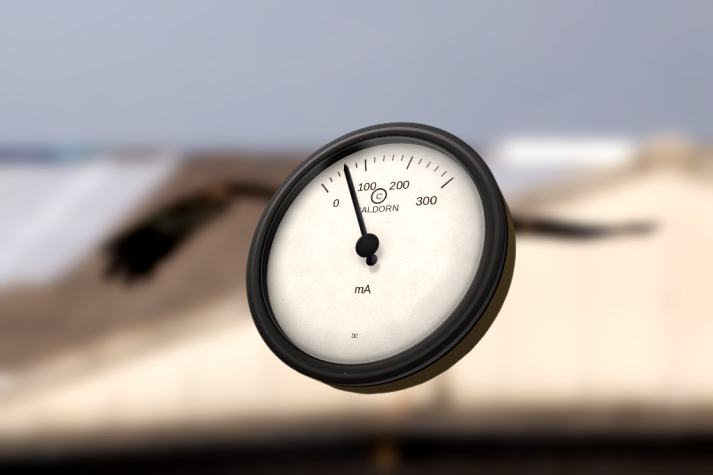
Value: mA 60
